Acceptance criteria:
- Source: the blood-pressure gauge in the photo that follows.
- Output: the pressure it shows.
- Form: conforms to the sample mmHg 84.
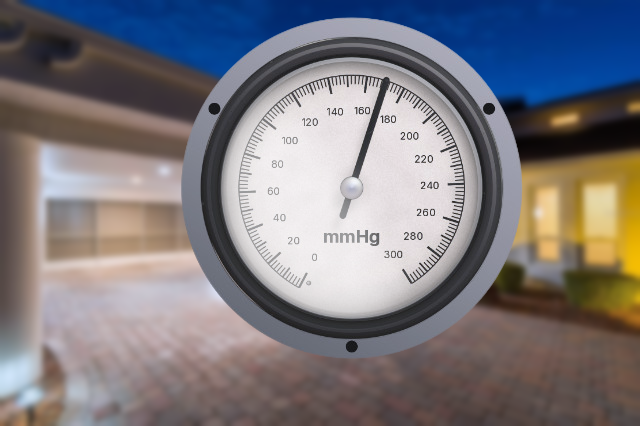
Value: mmHg 170
